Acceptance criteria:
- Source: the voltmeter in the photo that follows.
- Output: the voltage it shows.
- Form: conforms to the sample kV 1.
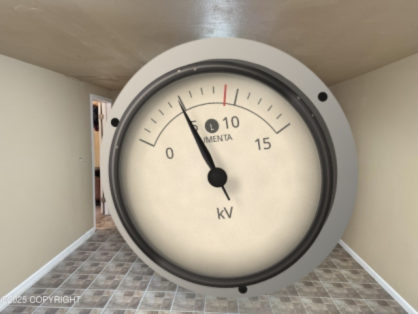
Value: kV 5
